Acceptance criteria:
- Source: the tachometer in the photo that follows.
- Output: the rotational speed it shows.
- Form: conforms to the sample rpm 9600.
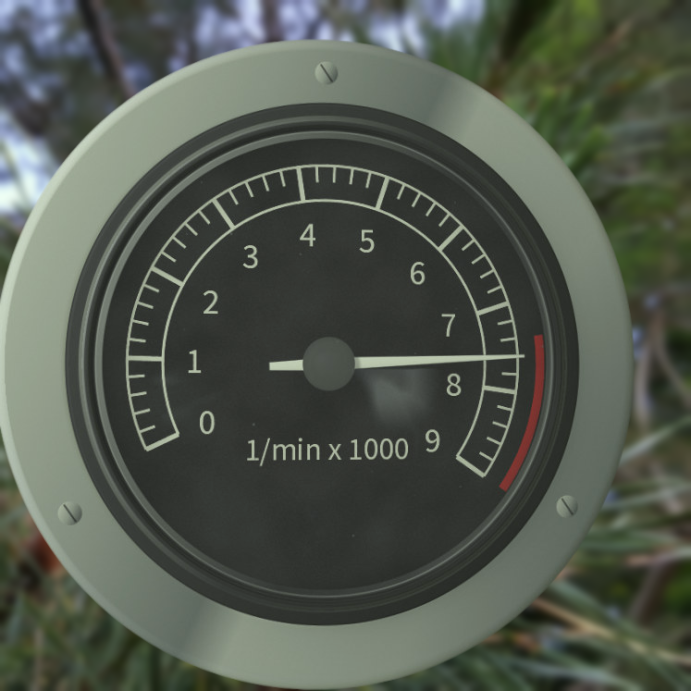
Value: rpm 7600
